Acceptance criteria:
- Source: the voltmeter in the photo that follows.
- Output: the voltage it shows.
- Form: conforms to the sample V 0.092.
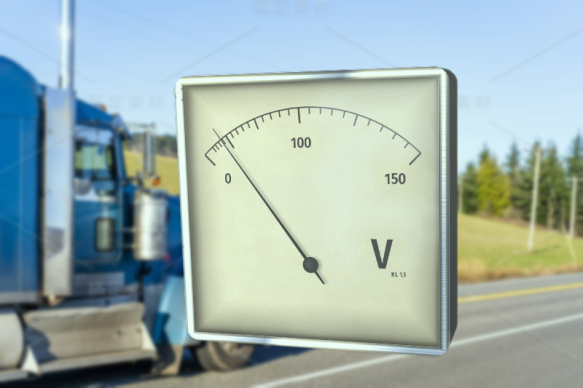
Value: V 45
